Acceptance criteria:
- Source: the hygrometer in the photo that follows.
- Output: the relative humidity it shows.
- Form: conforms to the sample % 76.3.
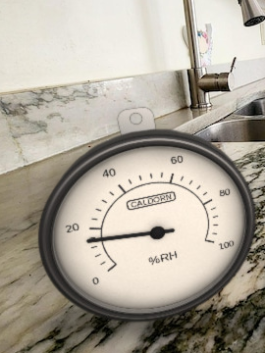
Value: % 16
